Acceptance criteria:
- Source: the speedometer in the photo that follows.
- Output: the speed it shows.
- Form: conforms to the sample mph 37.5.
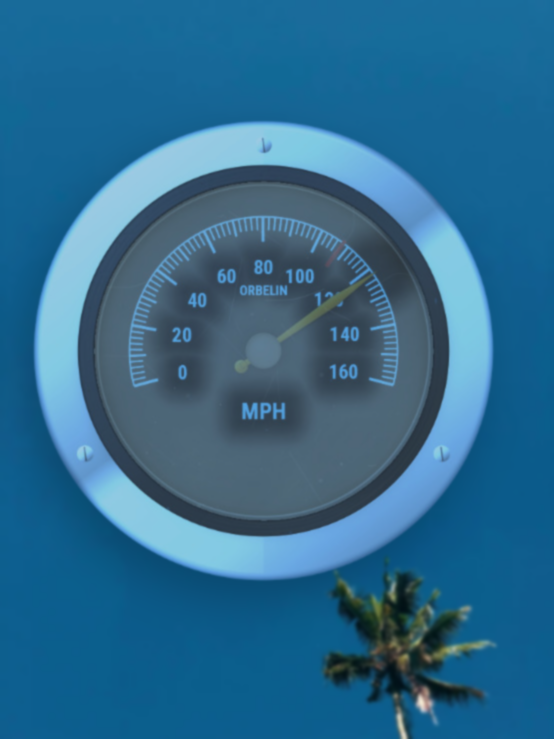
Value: mph 122
